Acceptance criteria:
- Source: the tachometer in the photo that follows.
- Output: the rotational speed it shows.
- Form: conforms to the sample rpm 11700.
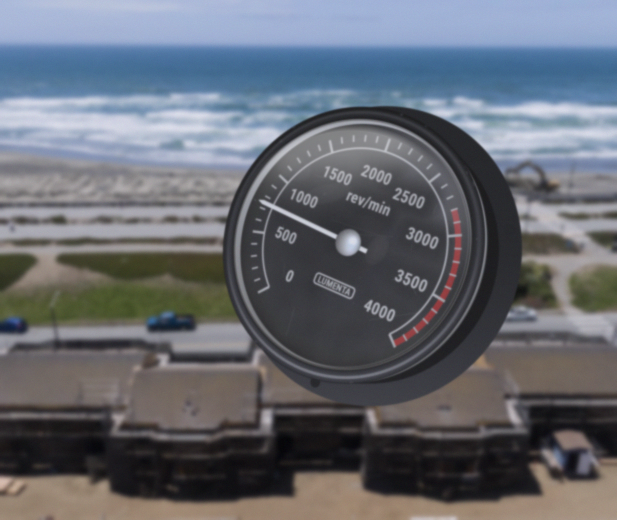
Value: rpm 750
